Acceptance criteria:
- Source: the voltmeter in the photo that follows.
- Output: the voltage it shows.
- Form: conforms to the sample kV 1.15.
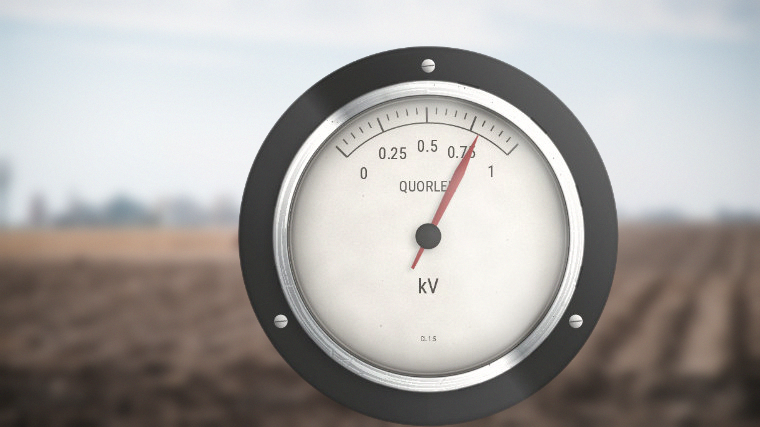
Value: kV 0.8
